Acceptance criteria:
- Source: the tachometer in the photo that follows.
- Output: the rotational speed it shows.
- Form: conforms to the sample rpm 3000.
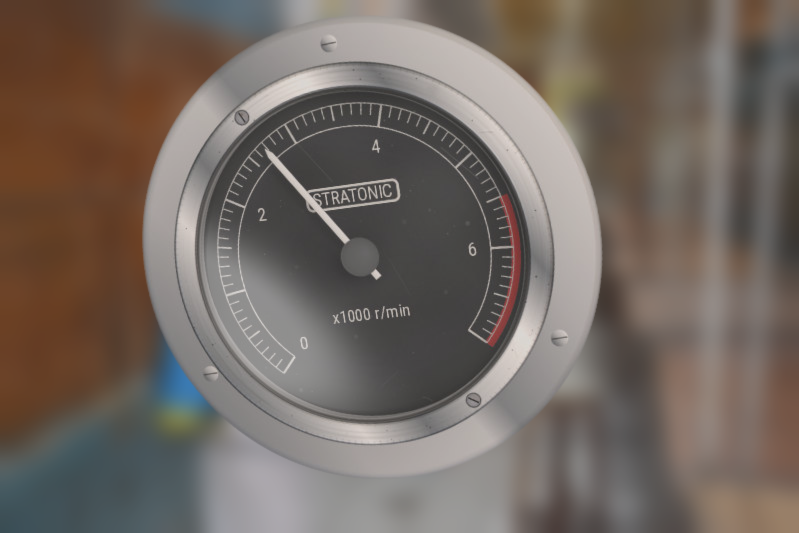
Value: rpm 2700
